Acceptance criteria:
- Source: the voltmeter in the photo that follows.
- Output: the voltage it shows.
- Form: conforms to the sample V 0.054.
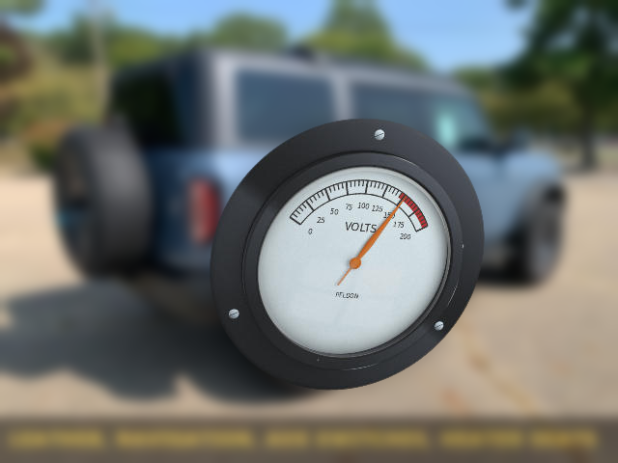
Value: V 150
